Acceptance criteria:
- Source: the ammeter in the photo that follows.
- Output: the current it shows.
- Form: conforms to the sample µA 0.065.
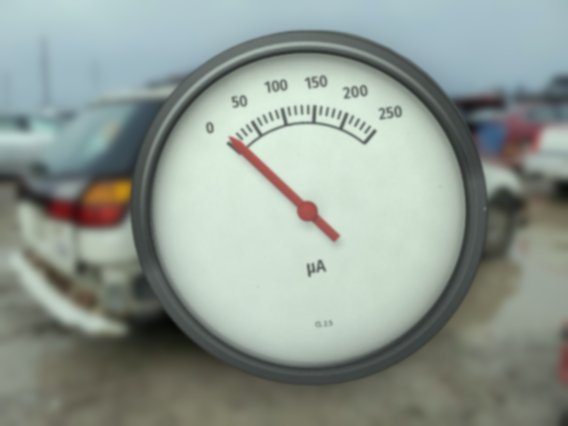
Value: µA 10
